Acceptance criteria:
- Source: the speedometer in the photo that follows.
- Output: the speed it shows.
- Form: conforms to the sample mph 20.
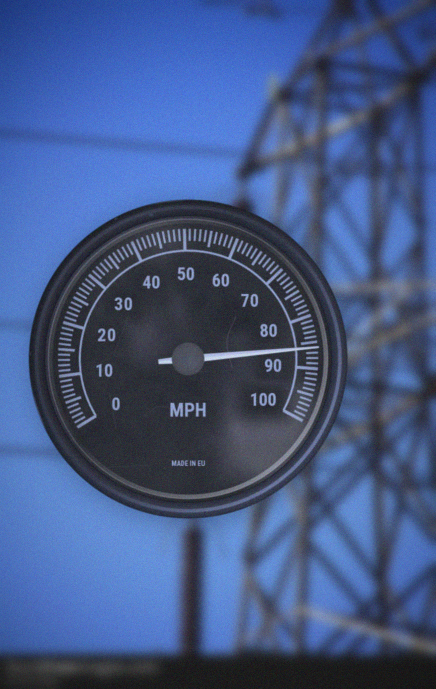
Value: mph 86
